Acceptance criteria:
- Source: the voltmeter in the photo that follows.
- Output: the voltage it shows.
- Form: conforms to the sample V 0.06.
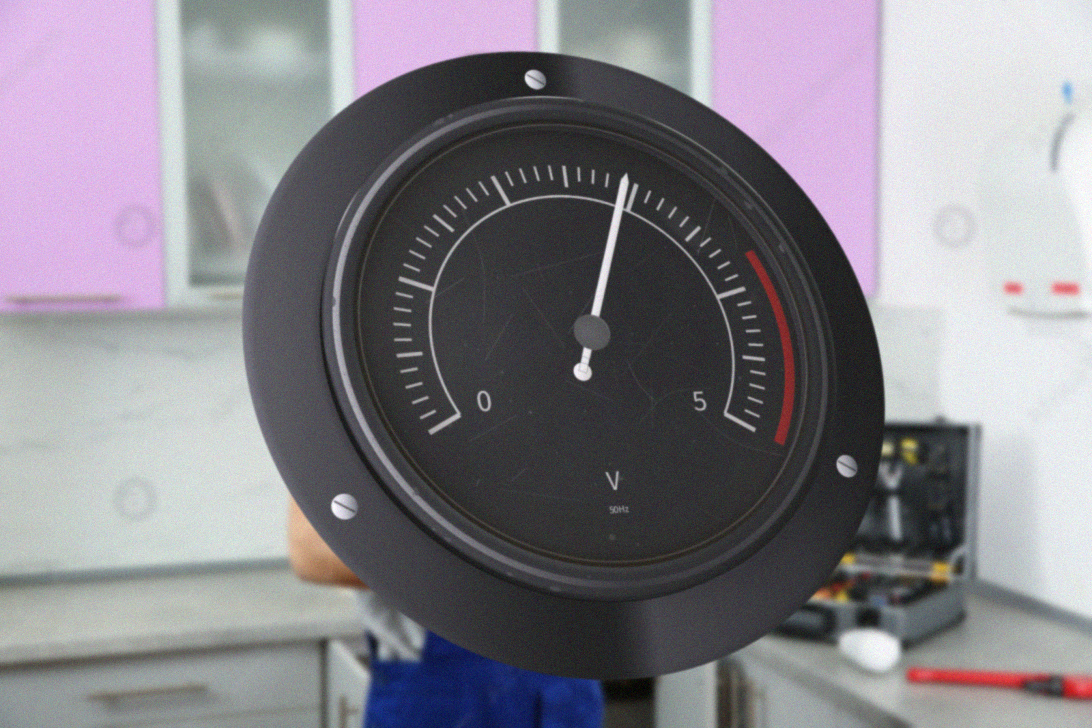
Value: V 2.9
